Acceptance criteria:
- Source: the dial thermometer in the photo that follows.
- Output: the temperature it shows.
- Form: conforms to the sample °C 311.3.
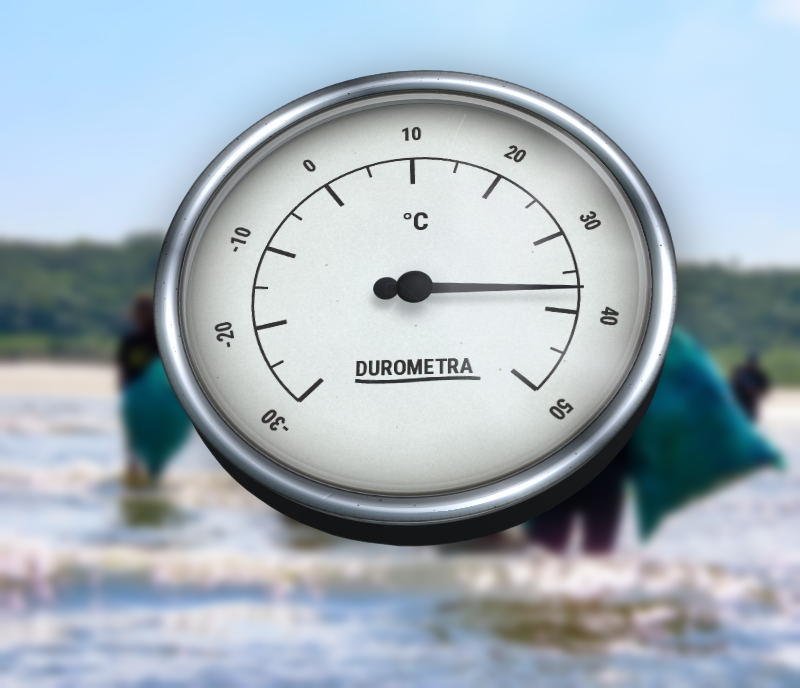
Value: °C 37.5
